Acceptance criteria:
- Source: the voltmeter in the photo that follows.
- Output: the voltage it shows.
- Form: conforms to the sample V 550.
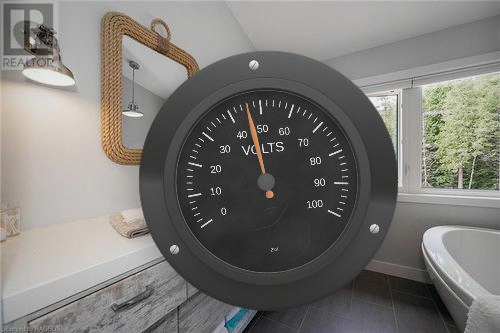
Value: V 46
